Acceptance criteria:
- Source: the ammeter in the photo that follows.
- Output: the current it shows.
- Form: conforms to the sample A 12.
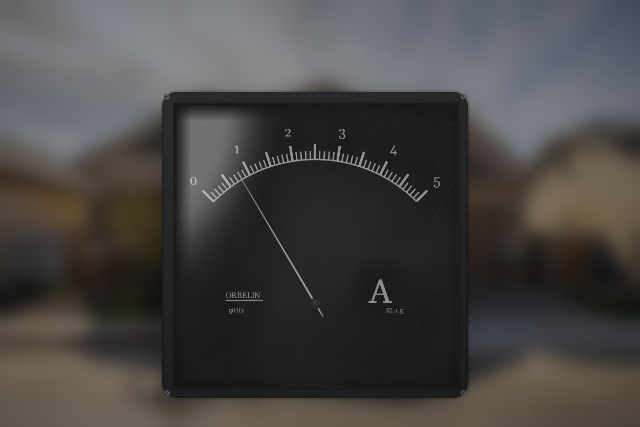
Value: A 0.8
